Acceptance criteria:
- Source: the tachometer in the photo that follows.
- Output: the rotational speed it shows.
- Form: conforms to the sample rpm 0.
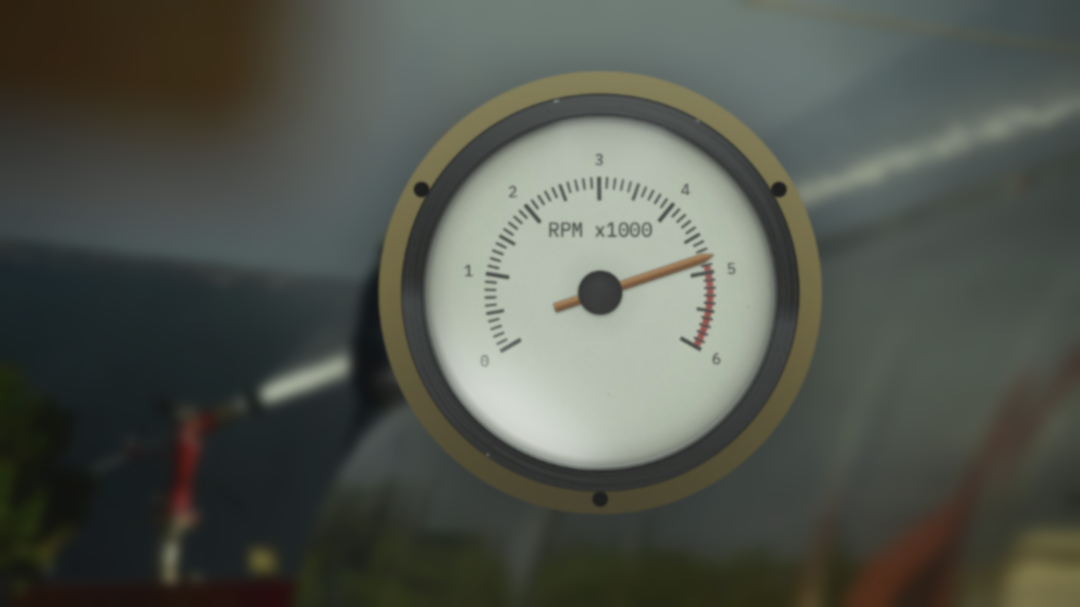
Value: rpm 4800
